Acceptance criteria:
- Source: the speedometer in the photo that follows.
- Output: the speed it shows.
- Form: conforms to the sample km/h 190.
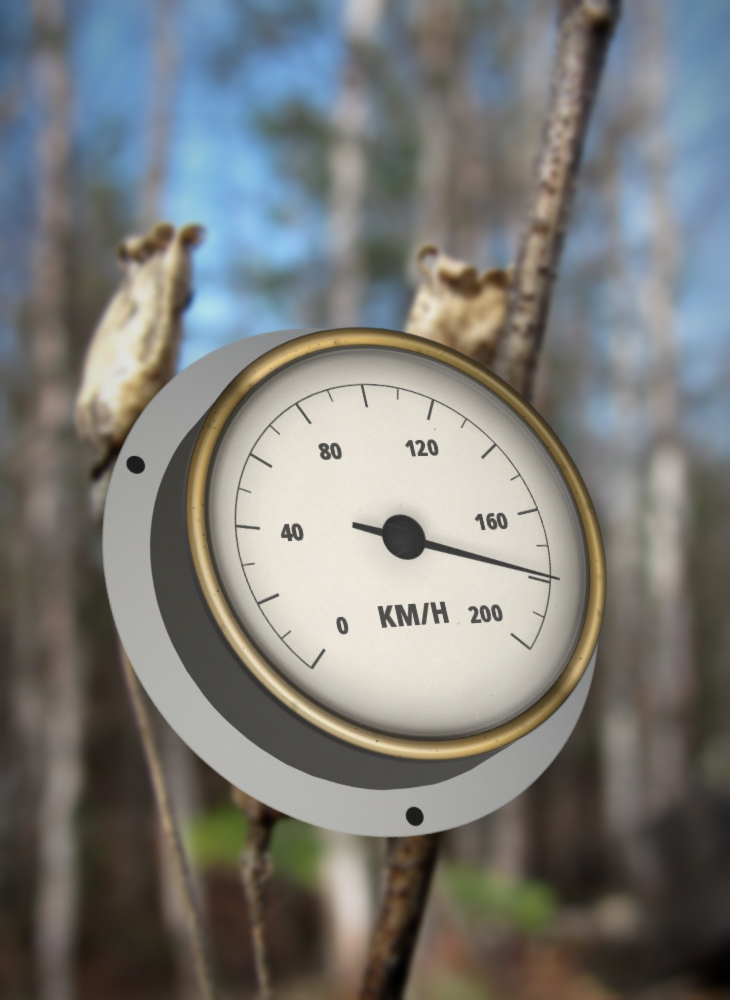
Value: km/h 180
